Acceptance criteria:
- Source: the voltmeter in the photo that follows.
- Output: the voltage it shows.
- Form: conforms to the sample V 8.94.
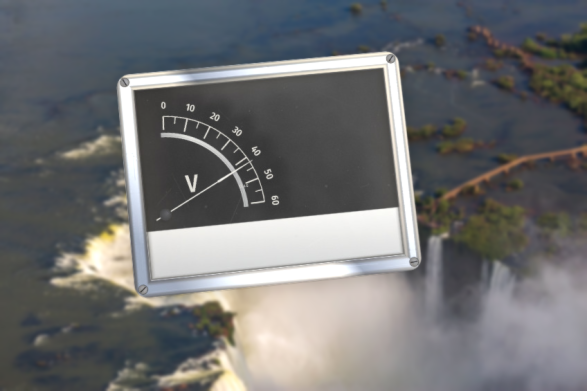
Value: V 42.5
